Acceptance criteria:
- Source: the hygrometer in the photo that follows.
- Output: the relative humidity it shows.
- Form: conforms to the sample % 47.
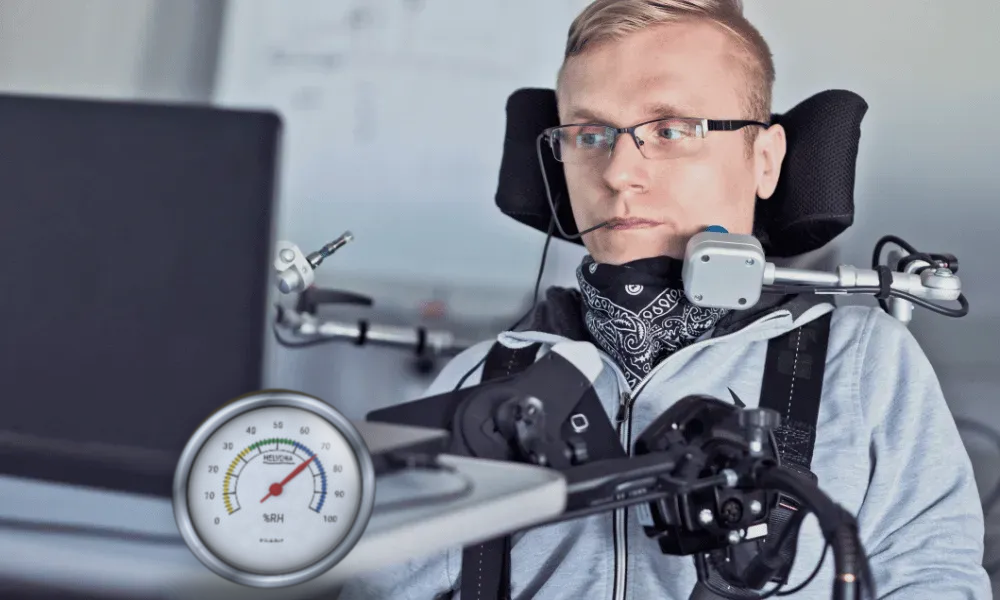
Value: % 70
